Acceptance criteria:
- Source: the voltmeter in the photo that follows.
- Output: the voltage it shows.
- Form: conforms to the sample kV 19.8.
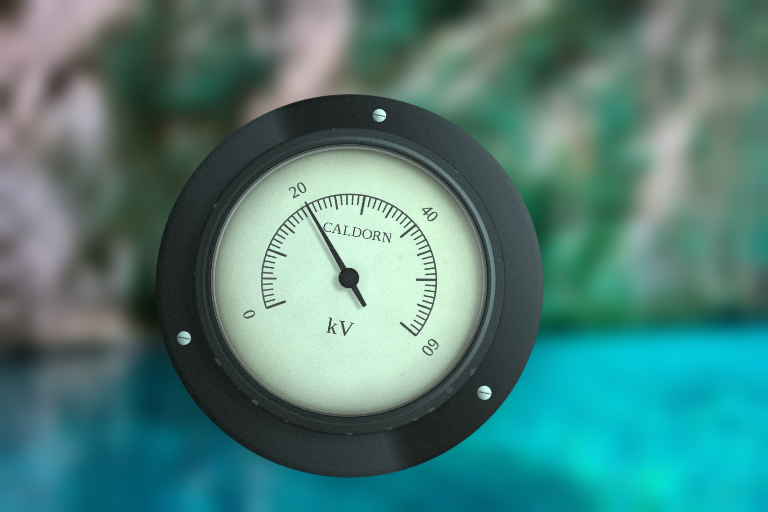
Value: kV 20
